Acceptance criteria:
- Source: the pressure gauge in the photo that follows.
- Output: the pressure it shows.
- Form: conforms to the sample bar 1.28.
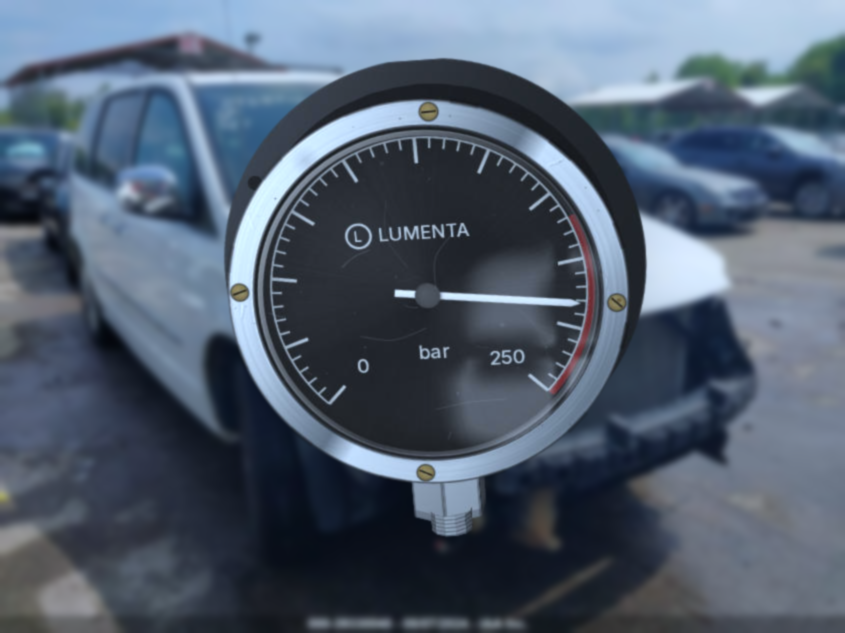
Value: bar 215
